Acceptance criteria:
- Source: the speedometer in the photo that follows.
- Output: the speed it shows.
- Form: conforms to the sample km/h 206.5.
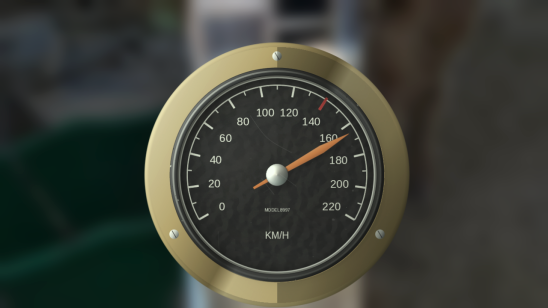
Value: km/h 165
